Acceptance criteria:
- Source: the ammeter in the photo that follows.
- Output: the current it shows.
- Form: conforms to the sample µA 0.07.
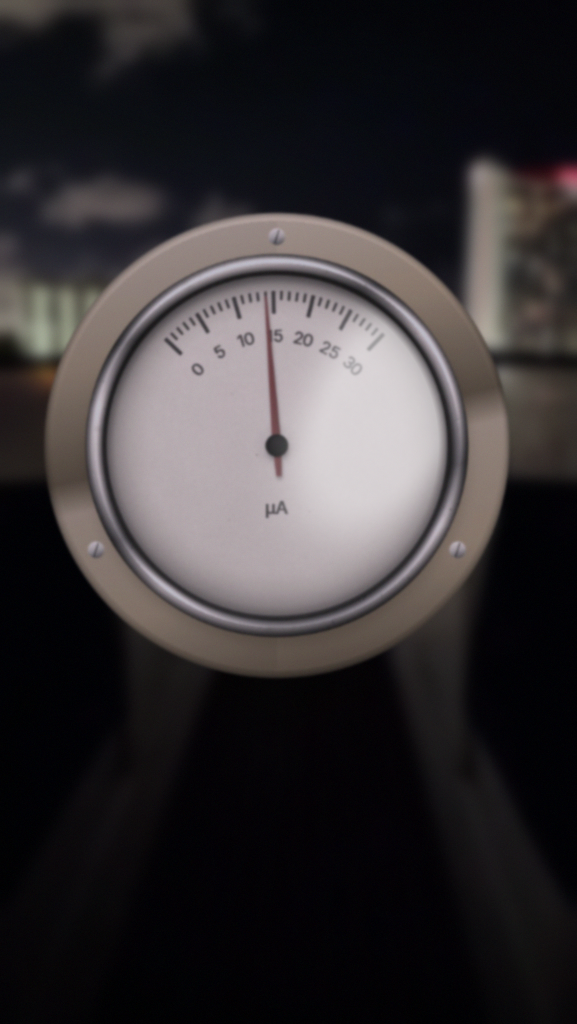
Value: µA 14
